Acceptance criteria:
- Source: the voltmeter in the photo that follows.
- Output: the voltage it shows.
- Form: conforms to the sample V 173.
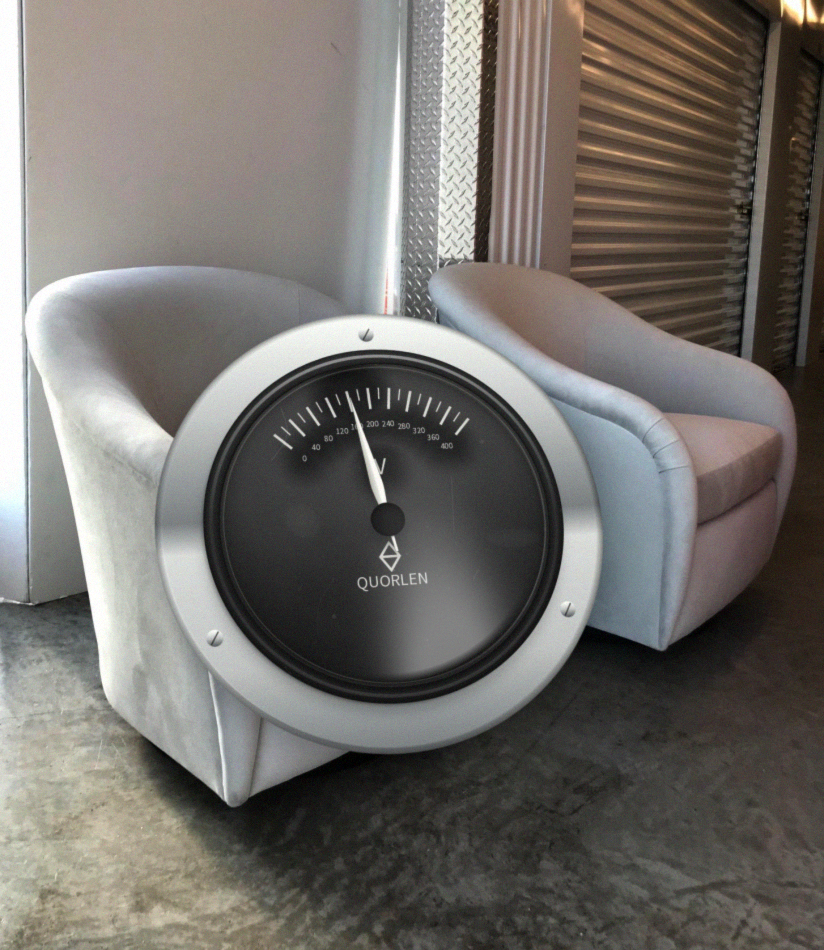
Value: V 160
